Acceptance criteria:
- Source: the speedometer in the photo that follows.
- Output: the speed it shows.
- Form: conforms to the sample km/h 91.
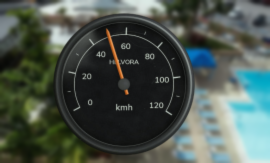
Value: km/h 50
